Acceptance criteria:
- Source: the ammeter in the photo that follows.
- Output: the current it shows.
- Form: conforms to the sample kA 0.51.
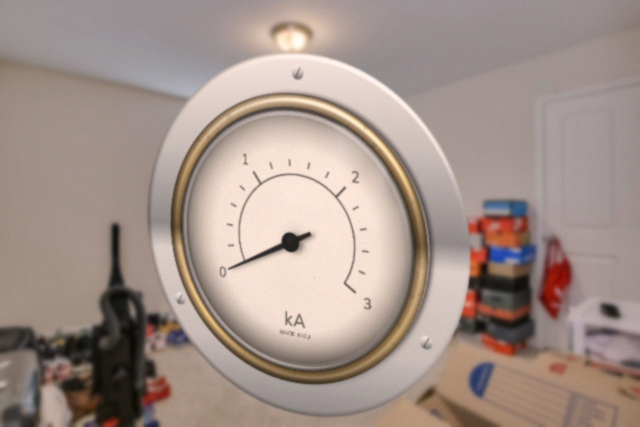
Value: kA 0
